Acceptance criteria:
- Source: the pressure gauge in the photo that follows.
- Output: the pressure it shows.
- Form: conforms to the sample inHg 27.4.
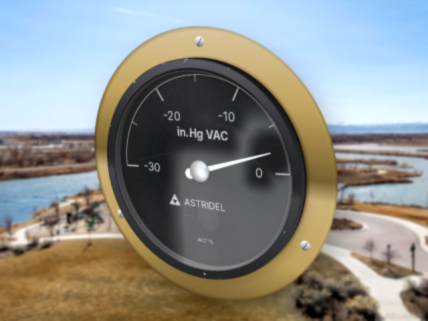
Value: inHg -2.5
